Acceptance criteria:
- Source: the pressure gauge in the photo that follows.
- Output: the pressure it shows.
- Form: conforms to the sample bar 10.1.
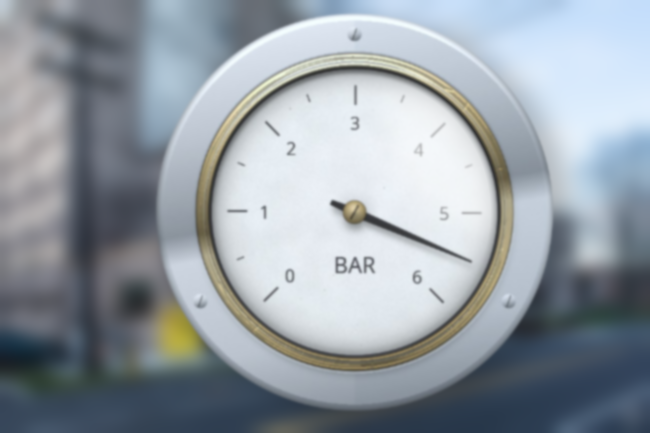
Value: bar 5.5
